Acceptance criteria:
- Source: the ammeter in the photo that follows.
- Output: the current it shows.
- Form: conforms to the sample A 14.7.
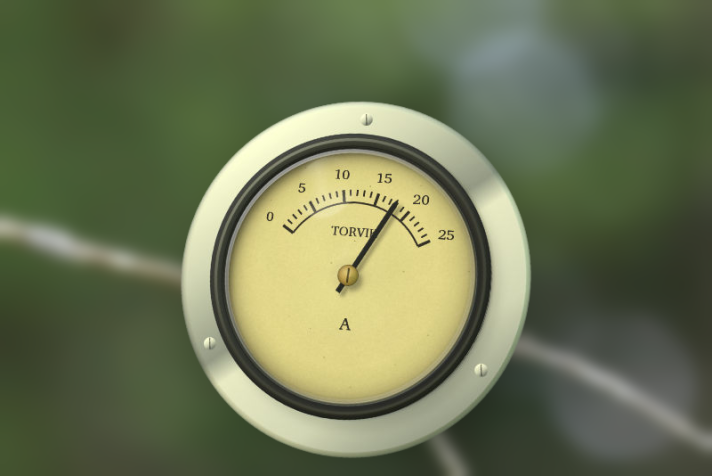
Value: A 18
